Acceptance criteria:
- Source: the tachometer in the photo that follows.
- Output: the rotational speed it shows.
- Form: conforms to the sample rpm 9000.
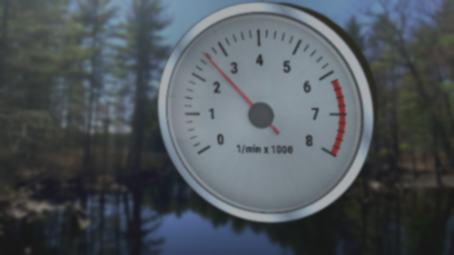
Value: rpm 2600
